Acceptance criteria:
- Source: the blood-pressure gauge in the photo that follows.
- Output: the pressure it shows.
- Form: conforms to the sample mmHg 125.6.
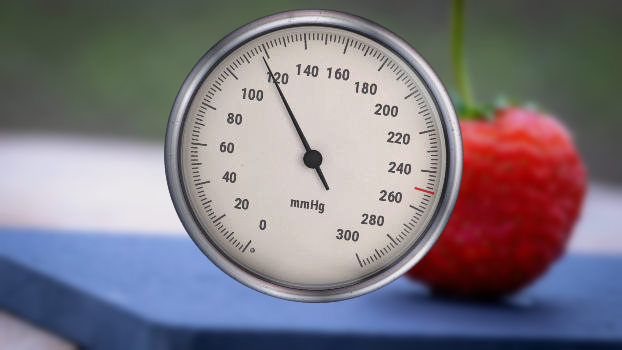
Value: mmHg 118
